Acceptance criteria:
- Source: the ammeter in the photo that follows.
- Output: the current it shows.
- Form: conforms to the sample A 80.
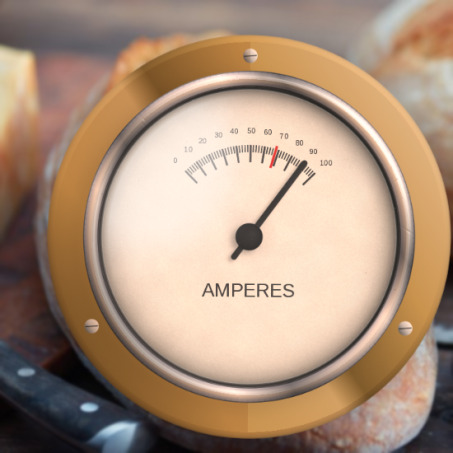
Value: A 90
